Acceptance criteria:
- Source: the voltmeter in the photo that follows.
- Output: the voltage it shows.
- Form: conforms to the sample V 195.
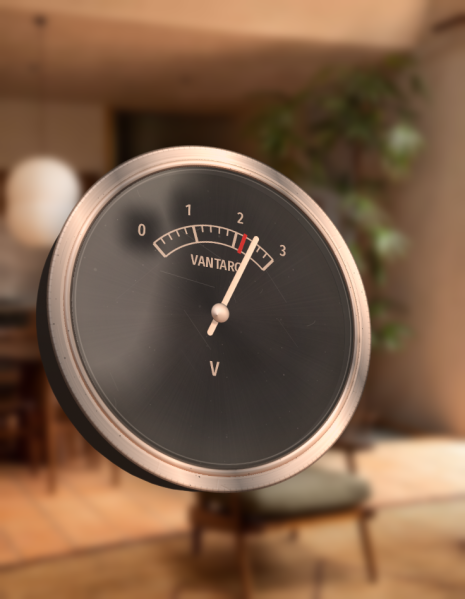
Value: V 2.4
